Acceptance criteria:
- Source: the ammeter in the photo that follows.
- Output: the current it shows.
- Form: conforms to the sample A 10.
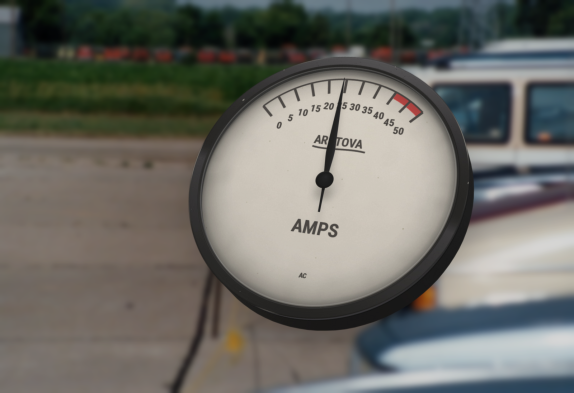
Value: A 25
